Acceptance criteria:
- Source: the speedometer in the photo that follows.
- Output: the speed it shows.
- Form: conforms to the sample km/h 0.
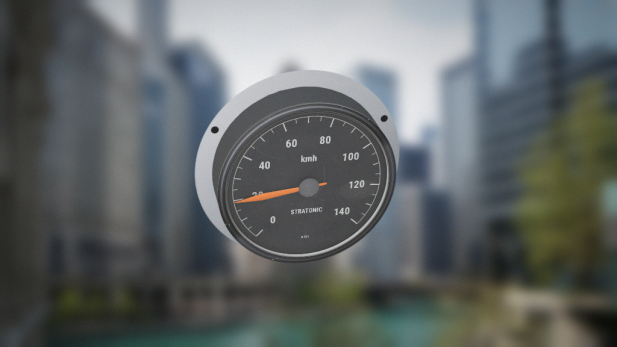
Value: km/h 20
